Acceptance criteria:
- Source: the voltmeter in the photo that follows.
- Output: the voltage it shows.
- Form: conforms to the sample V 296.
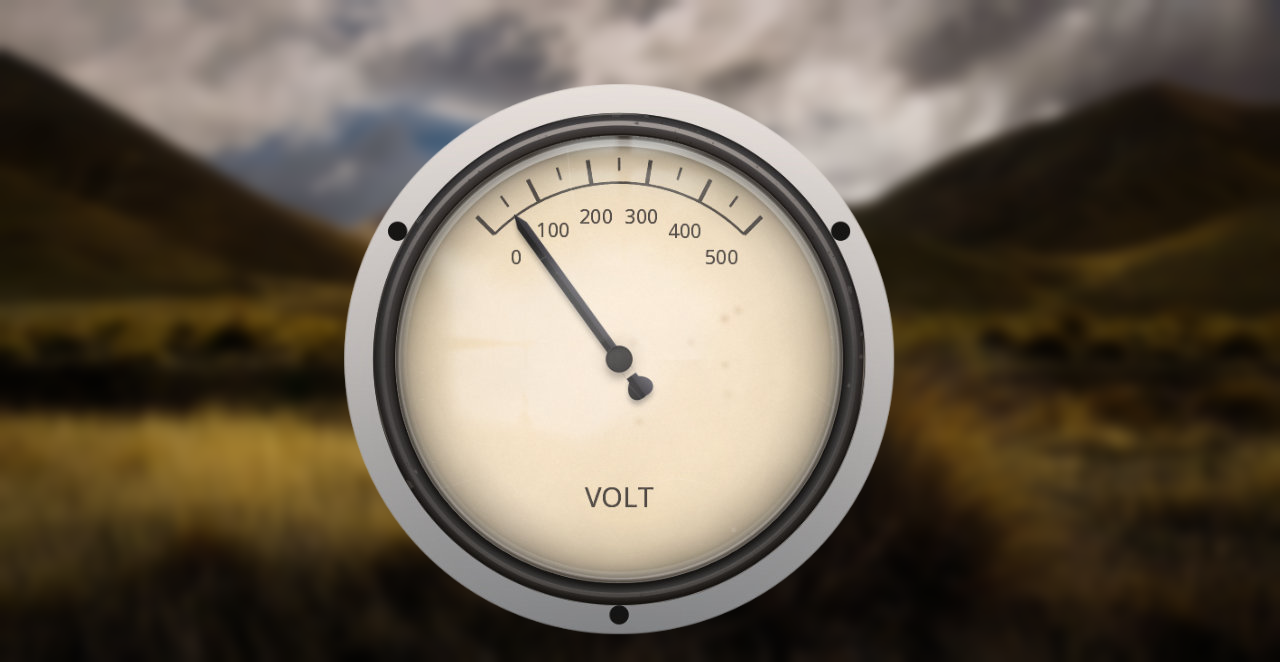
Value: V 50
